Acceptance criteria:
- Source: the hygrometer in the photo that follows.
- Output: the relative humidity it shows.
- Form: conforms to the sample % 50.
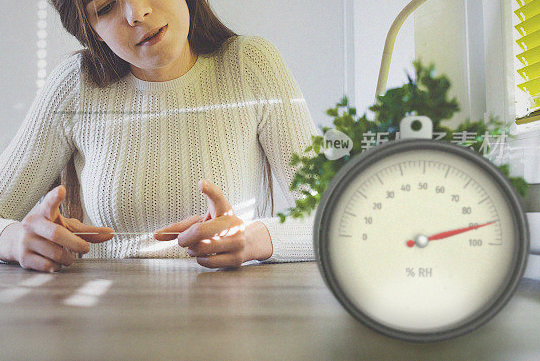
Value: % 90
